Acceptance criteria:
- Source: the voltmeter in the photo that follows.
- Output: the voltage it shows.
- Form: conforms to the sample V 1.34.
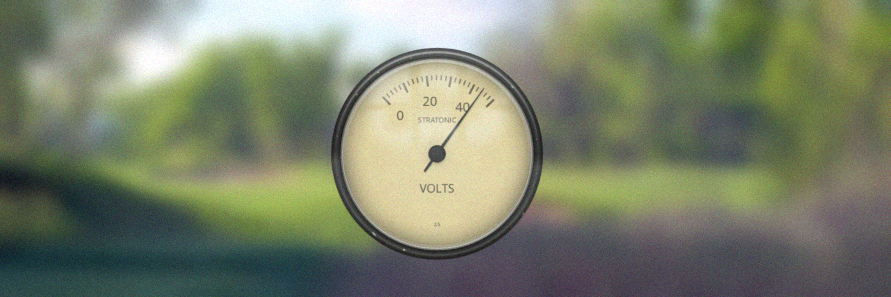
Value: V 44
